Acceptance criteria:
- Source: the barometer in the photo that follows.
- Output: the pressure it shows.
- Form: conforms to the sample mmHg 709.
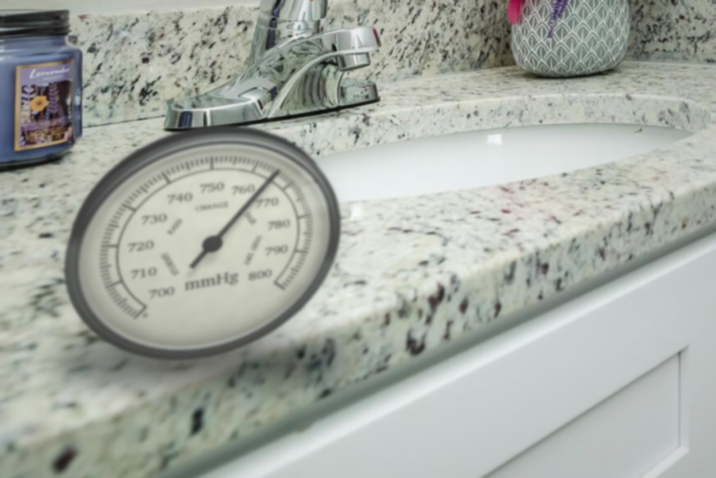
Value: mmHg 765
